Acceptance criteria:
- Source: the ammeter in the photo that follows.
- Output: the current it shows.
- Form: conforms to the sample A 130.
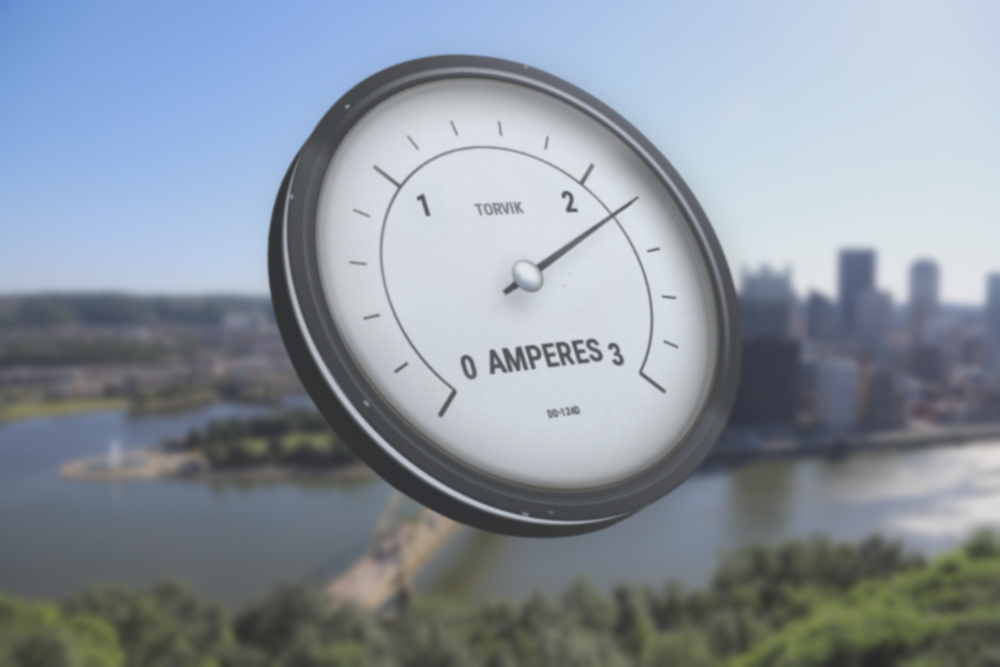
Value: A 2.2
